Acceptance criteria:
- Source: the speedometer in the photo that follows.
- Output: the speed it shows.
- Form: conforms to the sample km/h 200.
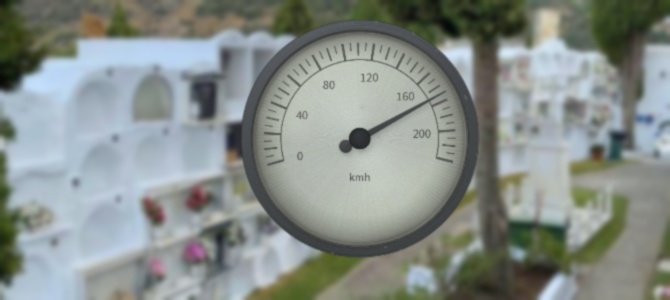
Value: km/h 175
